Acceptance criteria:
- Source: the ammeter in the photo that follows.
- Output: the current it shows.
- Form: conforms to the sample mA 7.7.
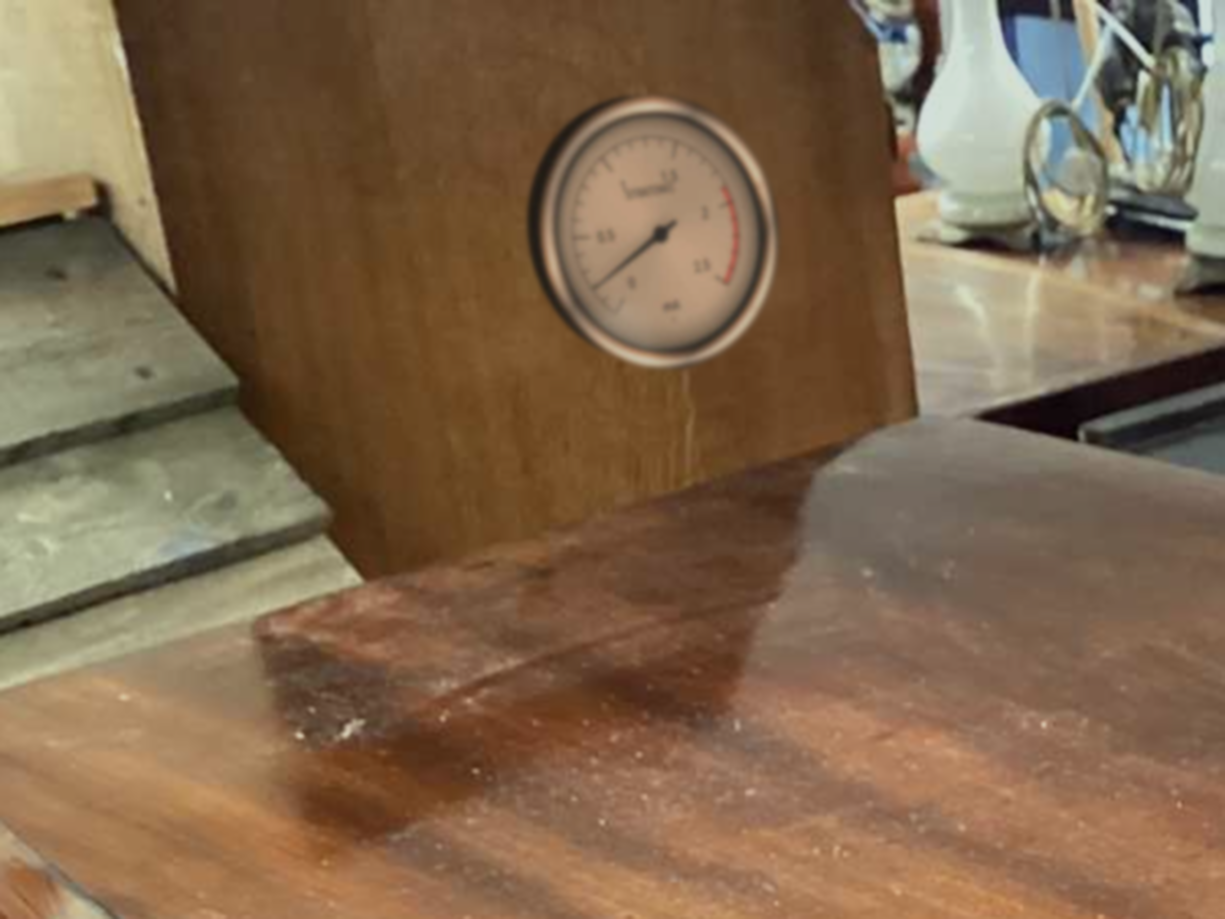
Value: mA 0.2
